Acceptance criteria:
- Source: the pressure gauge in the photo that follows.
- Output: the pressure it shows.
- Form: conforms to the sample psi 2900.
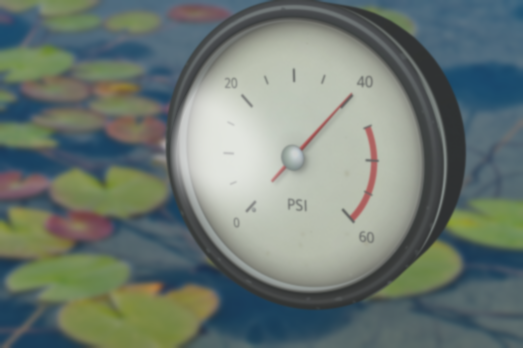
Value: psi 40
